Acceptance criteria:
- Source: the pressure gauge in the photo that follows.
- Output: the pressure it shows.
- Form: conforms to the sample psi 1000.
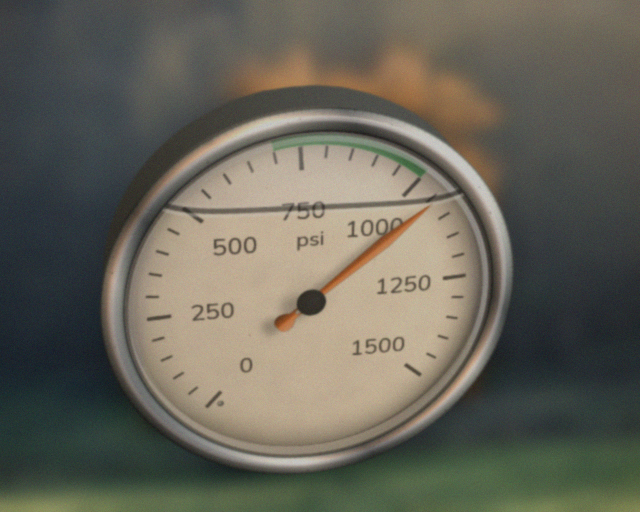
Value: psi 1050
